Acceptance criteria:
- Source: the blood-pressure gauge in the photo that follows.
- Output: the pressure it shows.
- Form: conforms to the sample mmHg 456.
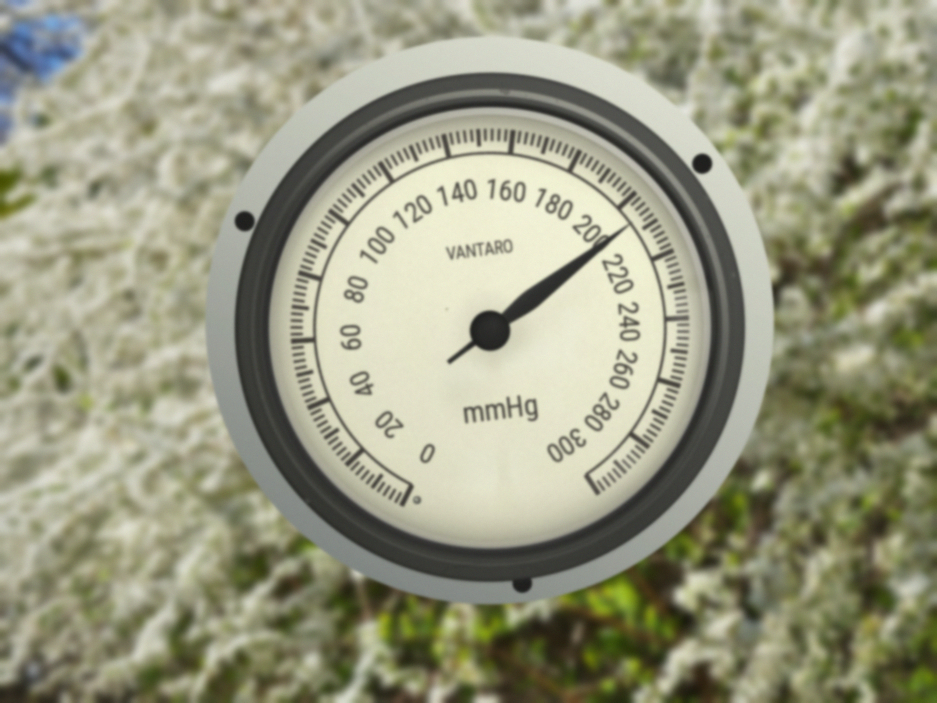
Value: mmHg 206
